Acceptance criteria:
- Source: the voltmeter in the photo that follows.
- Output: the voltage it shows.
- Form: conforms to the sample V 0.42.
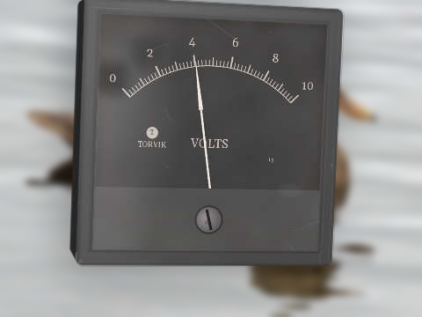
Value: V 4
